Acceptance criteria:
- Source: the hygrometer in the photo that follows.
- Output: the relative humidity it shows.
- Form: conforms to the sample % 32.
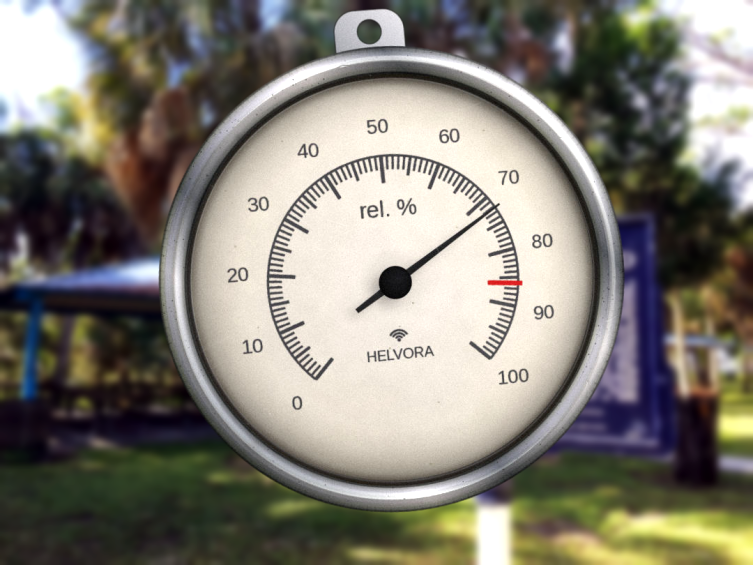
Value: % 72
